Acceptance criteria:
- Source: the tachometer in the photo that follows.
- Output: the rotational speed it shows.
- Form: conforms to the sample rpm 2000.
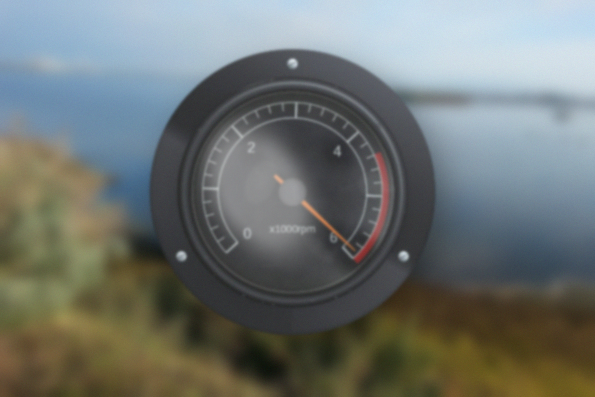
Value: rpm 5900
